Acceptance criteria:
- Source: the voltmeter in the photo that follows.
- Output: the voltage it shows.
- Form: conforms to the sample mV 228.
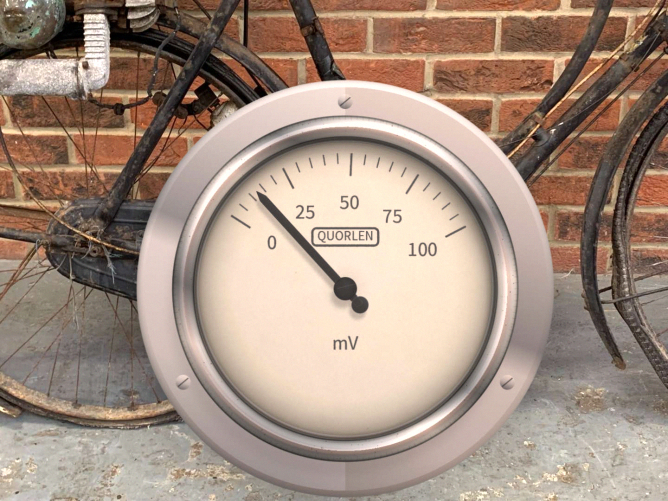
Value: mV 12.5
